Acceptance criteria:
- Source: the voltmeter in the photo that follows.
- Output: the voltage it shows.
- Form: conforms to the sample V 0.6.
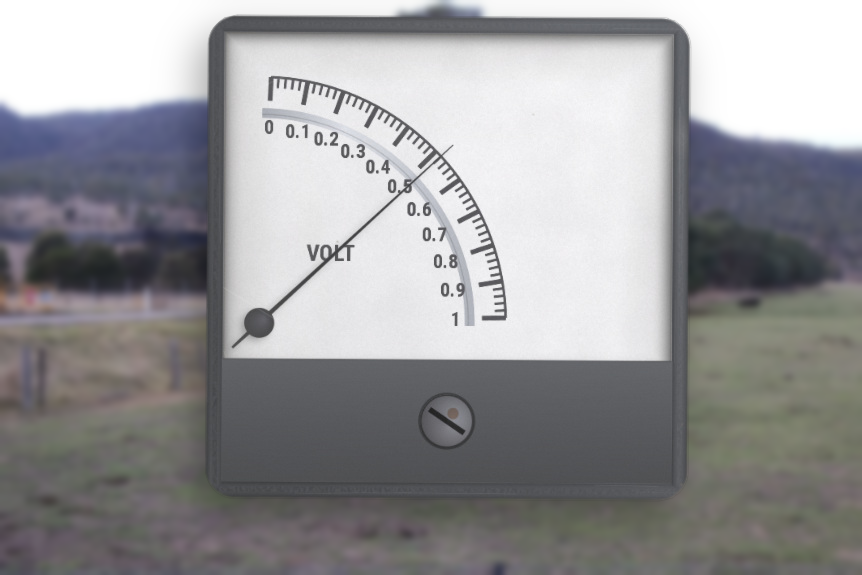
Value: V 0.52
